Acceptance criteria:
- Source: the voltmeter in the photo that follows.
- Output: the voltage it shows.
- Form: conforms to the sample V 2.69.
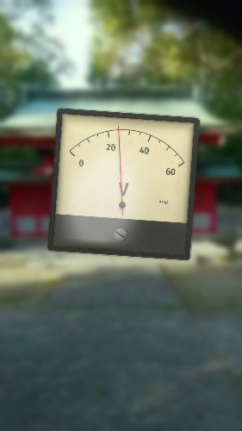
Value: V 25
